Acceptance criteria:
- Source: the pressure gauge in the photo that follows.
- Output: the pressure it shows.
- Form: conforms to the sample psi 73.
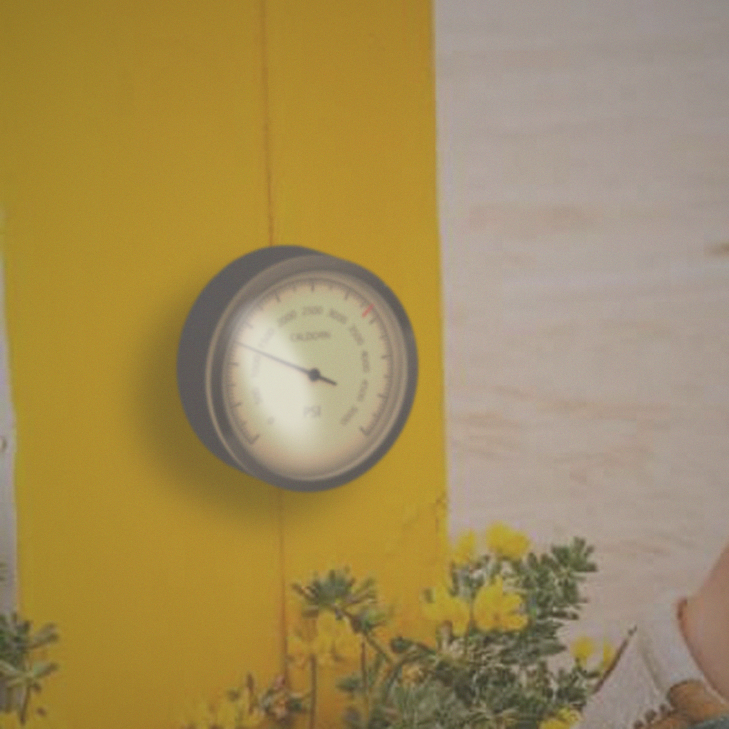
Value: psi 1250
